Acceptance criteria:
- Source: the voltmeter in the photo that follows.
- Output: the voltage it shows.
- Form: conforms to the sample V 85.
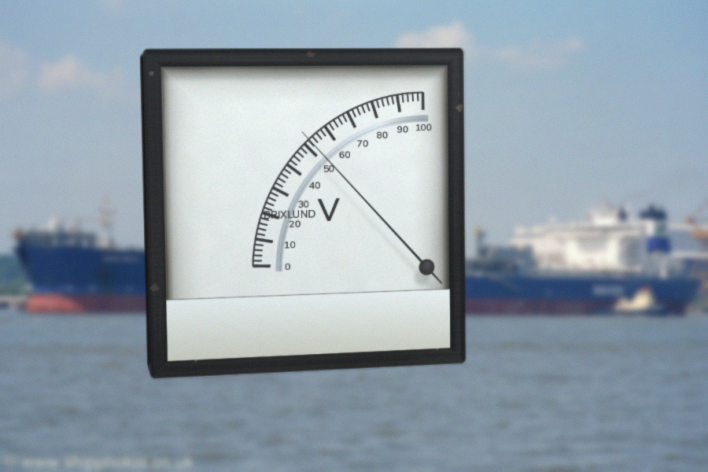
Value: V 52
